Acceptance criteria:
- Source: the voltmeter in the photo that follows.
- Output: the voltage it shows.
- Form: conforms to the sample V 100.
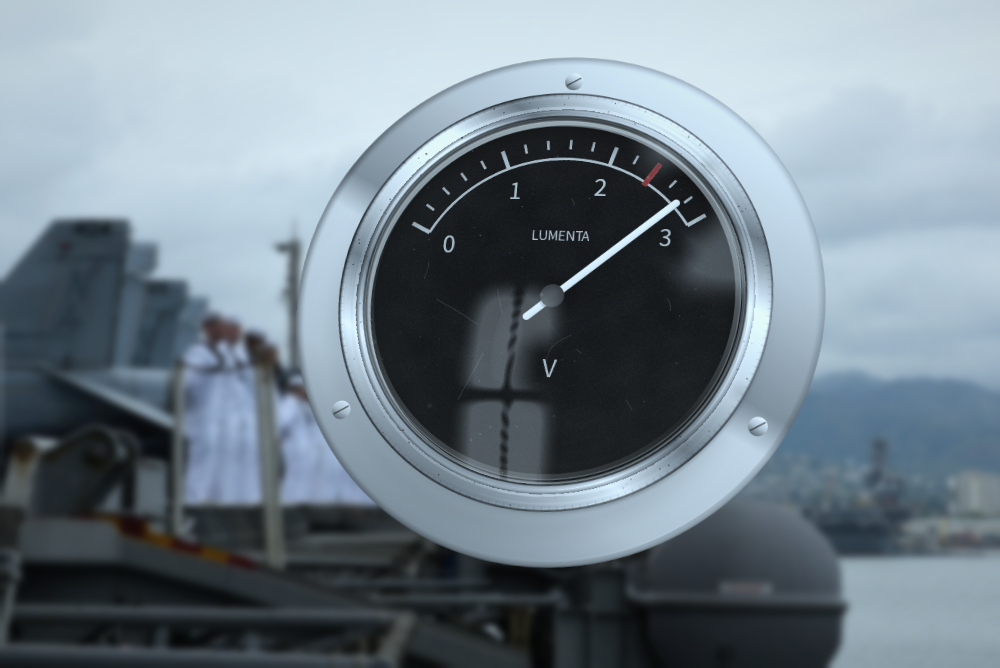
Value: V 2.8
